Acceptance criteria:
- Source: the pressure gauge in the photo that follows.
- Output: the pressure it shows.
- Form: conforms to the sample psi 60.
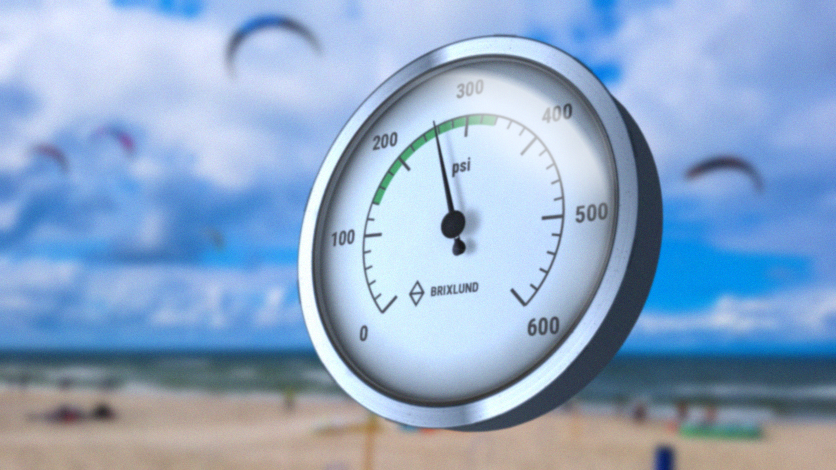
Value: psi 260
